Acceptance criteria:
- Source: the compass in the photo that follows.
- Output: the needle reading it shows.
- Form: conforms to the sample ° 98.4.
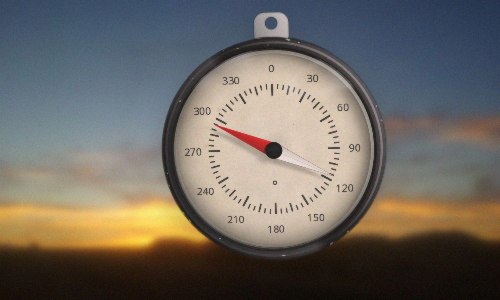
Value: ° 295
